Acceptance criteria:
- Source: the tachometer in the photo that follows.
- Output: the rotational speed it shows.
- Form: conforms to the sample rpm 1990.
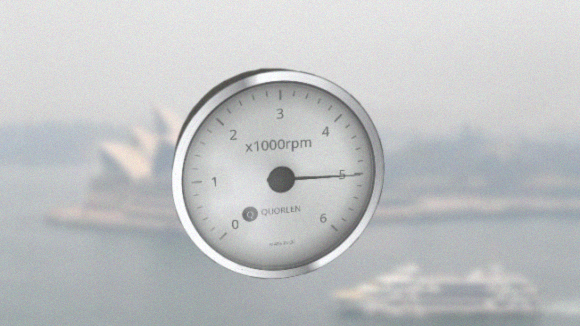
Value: rpm 5000
